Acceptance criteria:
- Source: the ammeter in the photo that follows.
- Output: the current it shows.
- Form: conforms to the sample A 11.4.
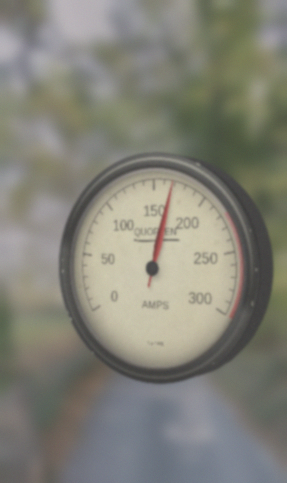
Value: A 170
